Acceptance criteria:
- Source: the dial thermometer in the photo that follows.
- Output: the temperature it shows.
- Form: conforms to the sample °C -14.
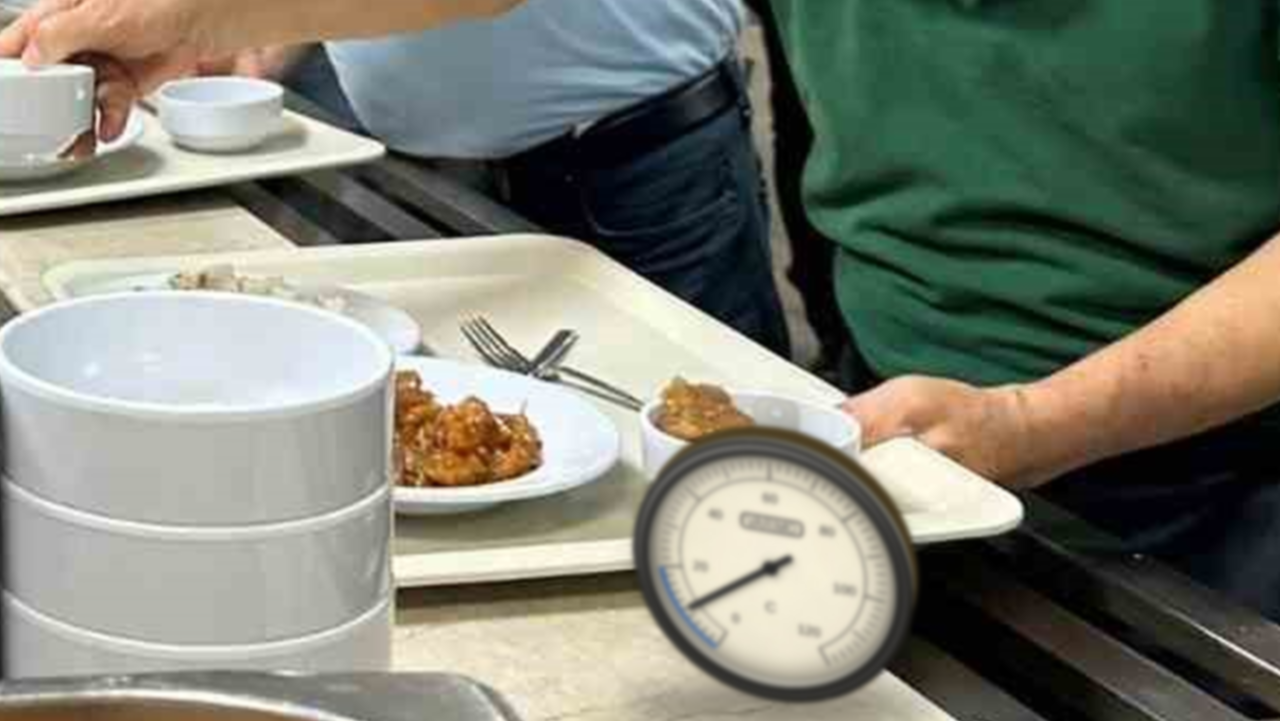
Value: °C 10
